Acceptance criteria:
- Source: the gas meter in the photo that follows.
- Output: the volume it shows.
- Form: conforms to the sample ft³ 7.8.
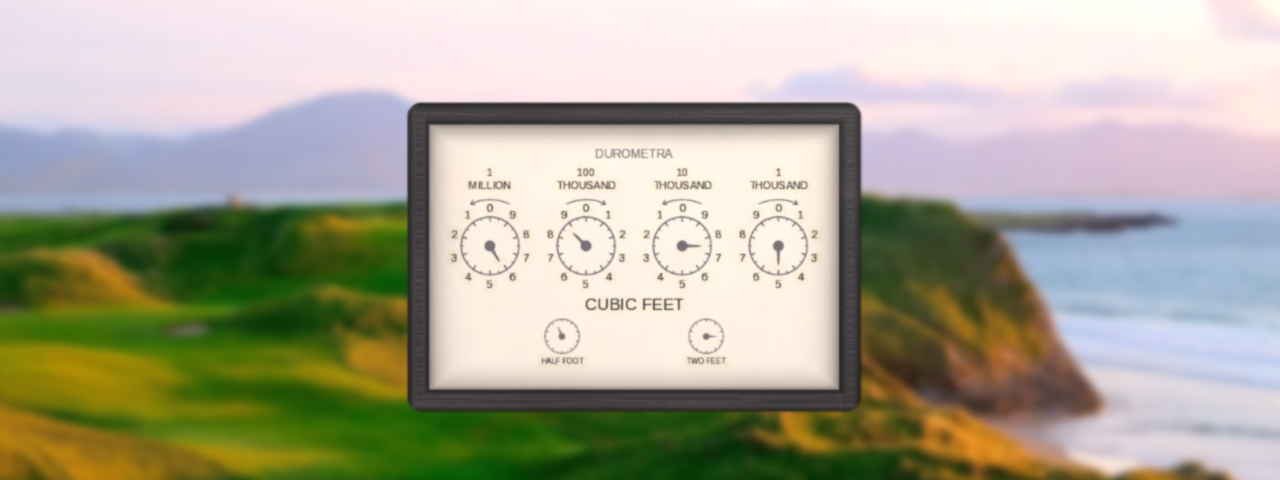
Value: ft³ 587500
